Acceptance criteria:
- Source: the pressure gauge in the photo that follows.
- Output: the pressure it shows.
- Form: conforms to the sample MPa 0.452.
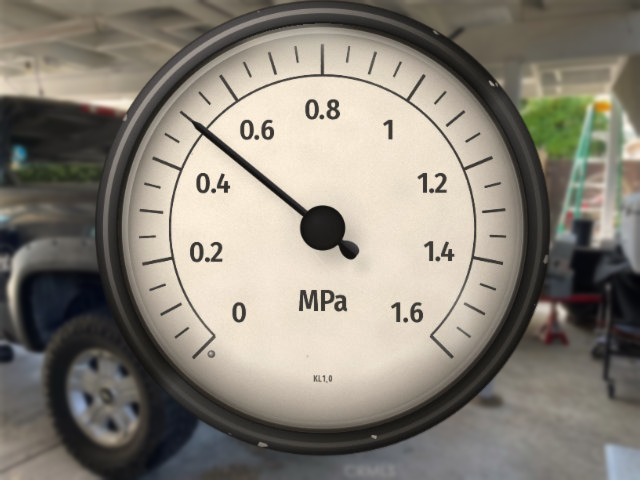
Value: MPa 0.5
